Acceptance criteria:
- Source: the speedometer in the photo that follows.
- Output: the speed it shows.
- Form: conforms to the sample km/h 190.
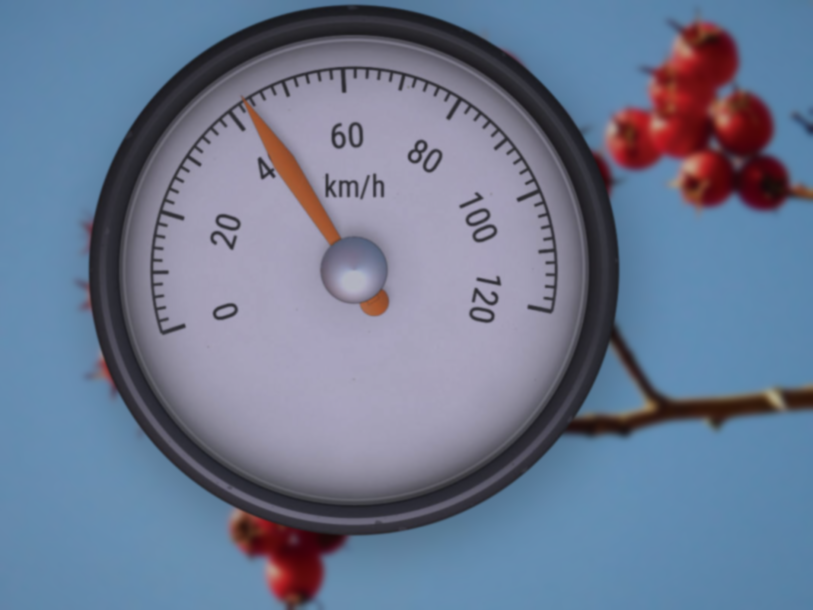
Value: km/h 43
